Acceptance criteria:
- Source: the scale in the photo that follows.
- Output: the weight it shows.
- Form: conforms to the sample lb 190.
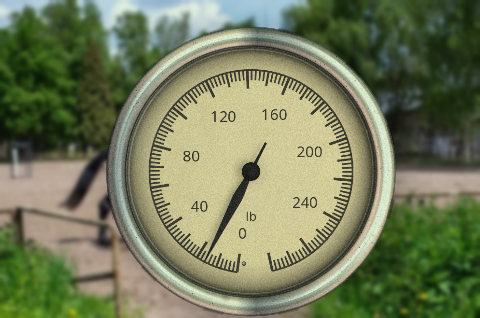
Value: lb 16
